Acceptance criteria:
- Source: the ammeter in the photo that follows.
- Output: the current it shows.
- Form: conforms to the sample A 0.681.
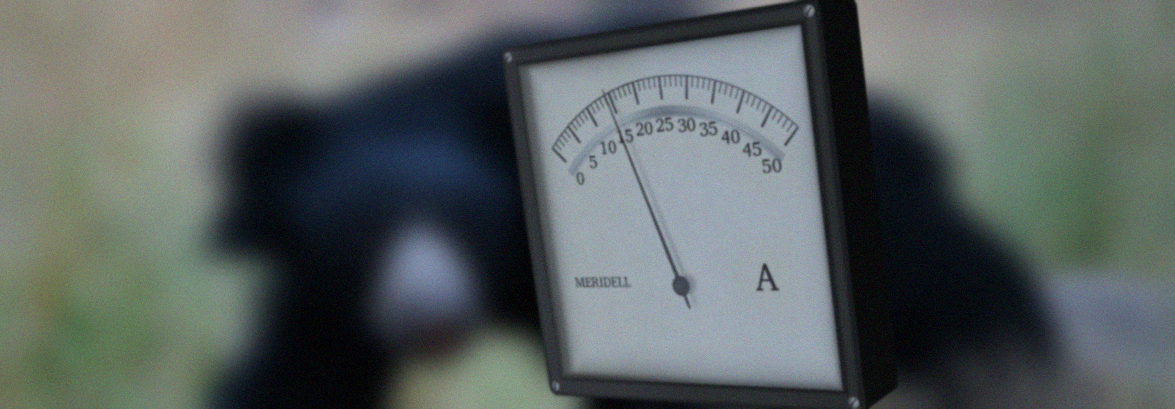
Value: A 15
